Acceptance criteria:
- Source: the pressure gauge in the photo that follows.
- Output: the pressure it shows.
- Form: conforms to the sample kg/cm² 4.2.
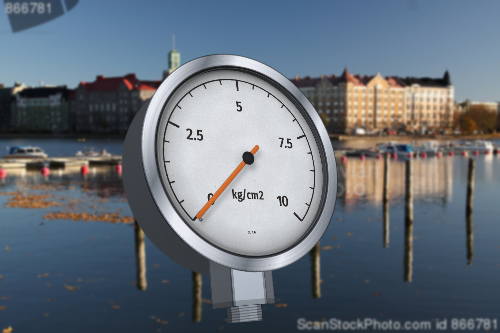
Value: kg/cm² 0
